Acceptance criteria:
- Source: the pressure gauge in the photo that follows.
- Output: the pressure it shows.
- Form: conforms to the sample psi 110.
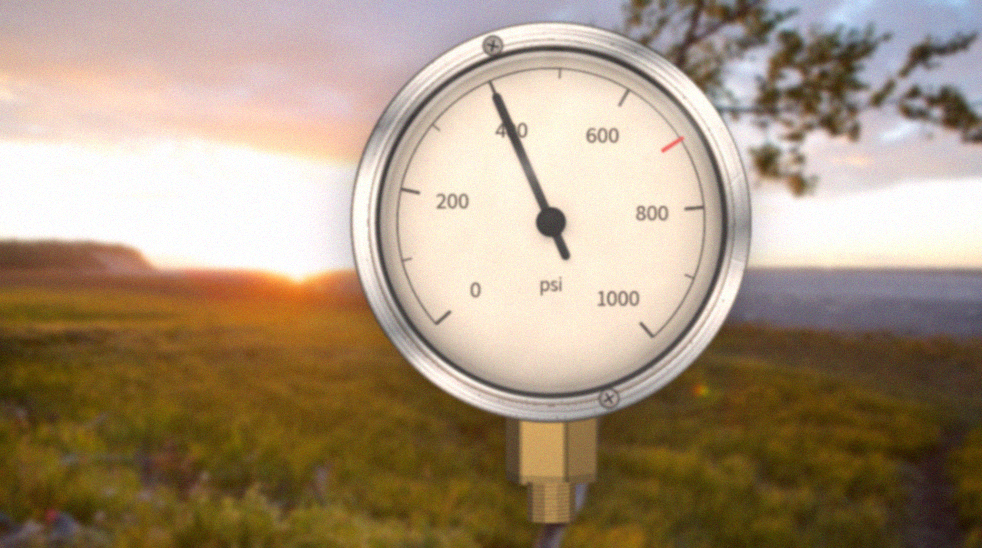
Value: psi 400
